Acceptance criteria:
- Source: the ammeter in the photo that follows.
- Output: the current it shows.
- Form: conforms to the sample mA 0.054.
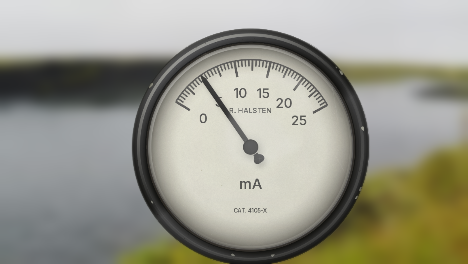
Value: mA 5
